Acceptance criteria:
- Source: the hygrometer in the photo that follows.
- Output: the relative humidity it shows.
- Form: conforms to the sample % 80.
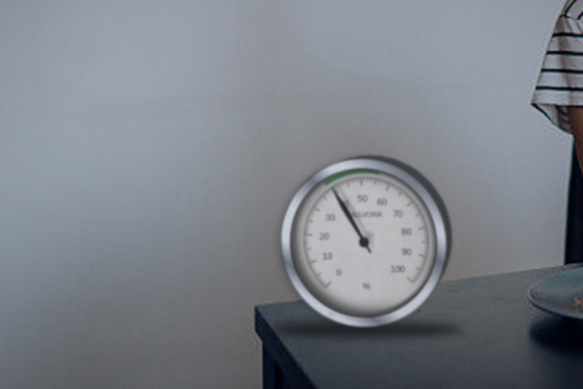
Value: % 40
